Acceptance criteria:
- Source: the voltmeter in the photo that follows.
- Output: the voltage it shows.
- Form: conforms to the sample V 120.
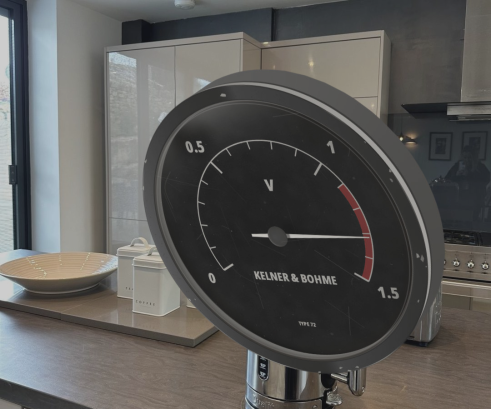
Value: V 1.3
